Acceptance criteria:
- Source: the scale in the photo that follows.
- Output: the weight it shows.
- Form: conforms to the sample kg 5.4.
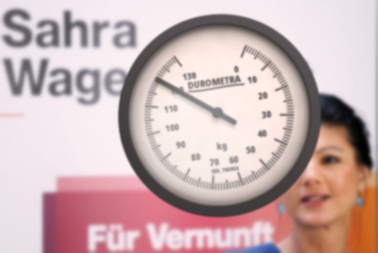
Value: kg 120
